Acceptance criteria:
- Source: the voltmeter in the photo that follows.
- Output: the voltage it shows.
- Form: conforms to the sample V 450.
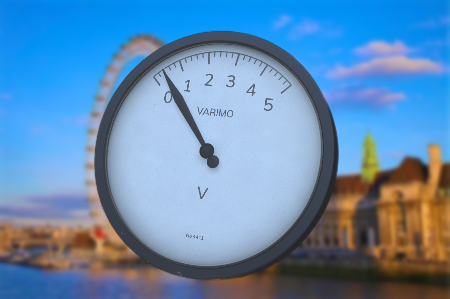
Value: V 0.4
